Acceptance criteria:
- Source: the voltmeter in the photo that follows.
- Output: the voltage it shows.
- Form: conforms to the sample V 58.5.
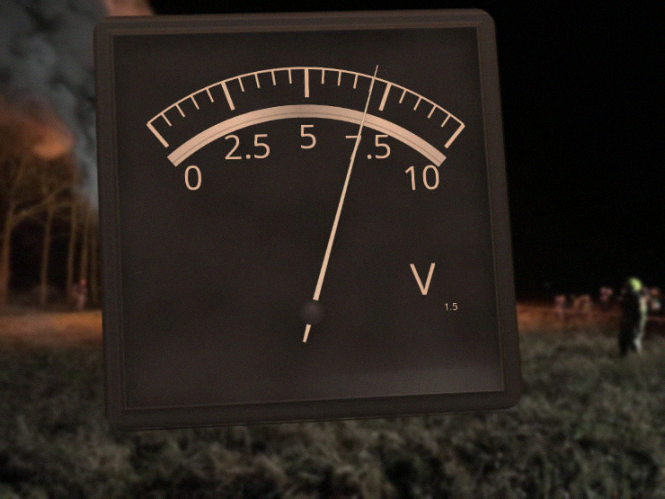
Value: V 7
